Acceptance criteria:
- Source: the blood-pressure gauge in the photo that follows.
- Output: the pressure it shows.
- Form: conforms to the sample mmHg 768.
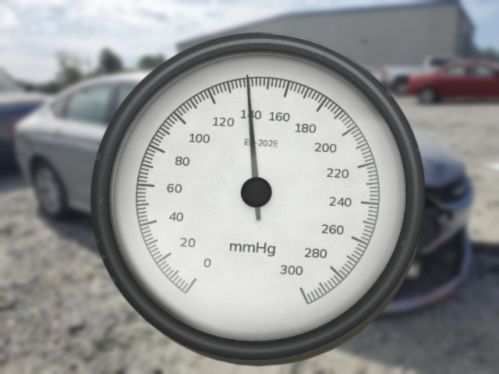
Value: mmHg 140
